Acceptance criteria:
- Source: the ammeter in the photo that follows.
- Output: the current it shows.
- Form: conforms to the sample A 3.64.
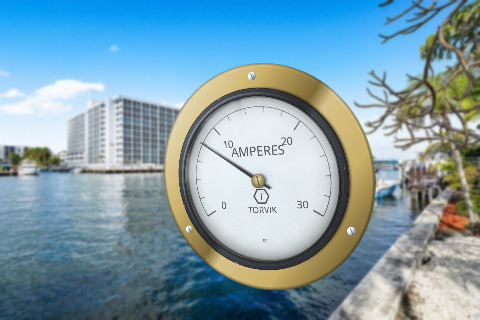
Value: A 8
